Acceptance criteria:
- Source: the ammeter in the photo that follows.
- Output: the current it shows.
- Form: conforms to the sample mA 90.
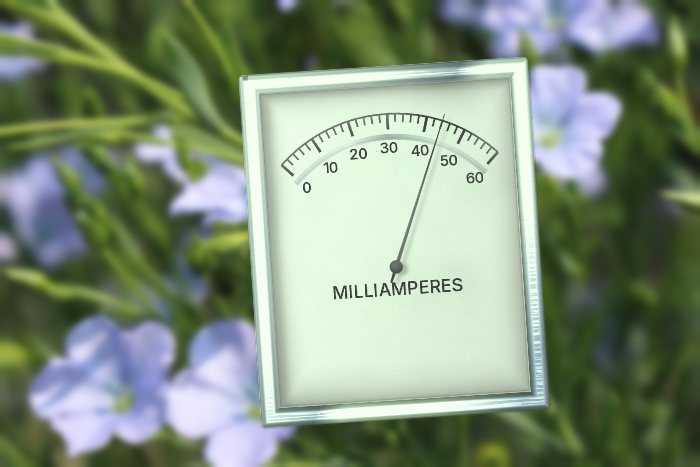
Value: mA 44
